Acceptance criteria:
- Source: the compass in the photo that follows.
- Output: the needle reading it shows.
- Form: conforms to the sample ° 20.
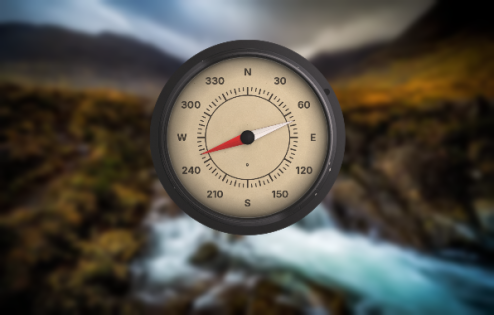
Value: ° 250
